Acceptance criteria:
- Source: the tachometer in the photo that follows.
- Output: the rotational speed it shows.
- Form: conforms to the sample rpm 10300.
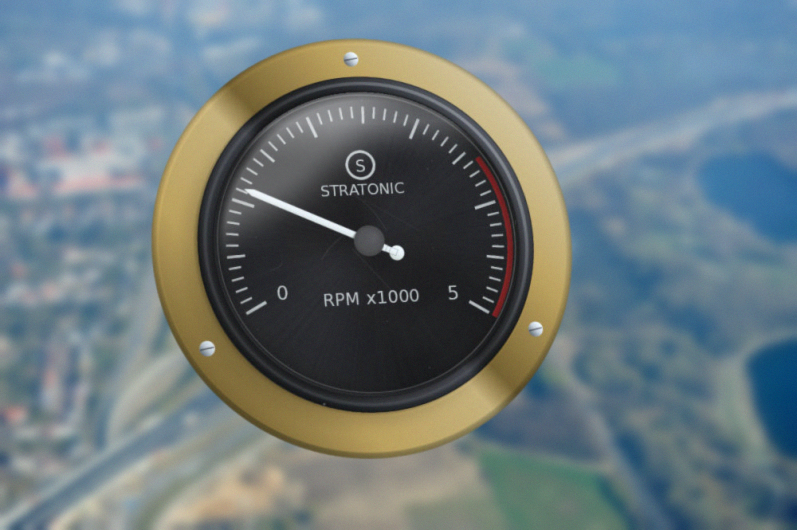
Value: rpm 1100
